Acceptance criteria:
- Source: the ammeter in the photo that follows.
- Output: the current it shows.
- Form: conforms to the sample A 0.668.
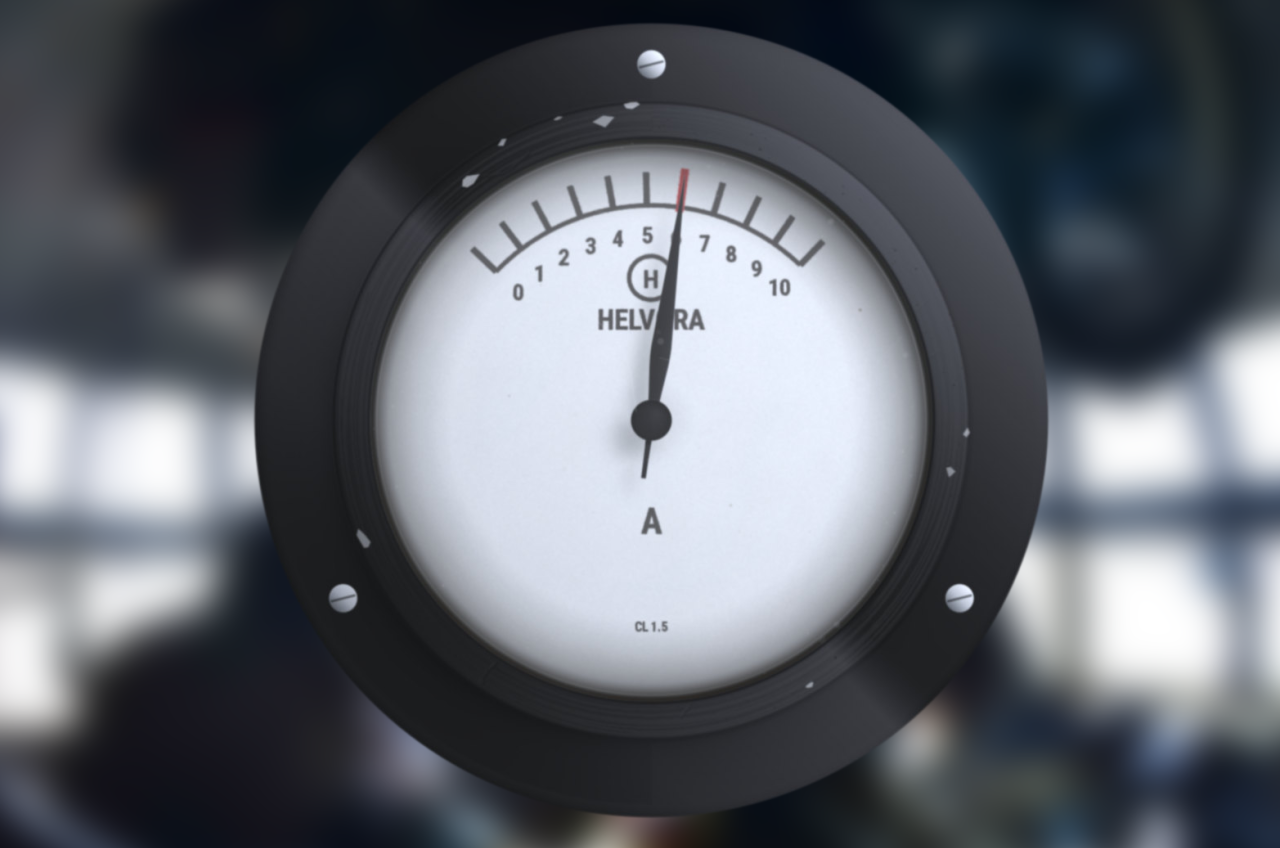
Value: A 6
